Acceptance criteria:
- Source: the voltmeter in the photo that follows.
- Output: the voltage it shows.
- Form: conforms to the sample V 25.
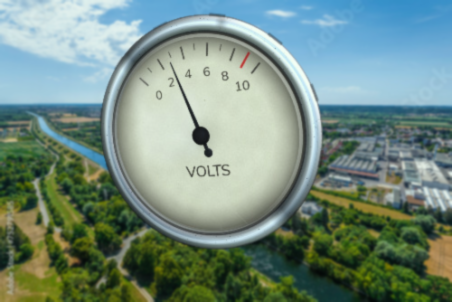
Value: V 3
